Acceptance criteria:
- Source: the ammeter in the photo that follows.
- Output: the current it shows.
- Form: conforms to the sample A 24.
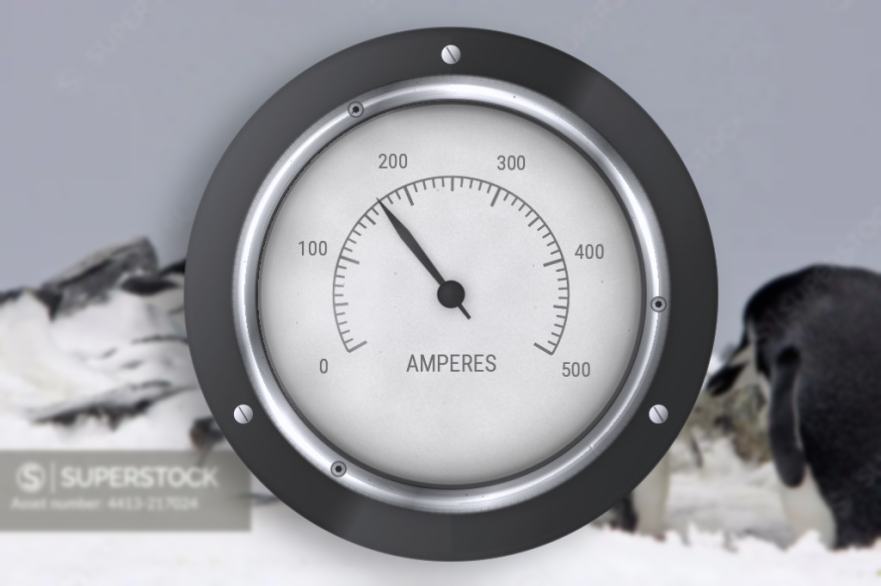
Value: A 170
